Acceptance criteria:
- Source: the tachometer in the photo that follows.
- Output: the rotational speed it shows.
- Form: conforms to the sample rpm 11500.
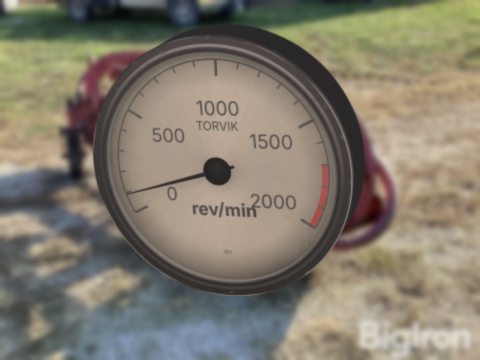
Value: rpm 100
